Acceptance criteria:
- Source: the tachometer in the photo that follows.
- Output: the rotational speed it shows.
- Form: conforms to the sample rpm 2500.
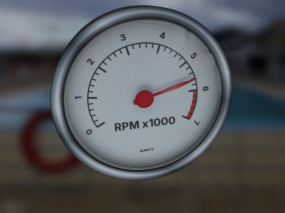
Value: rpm 5600
